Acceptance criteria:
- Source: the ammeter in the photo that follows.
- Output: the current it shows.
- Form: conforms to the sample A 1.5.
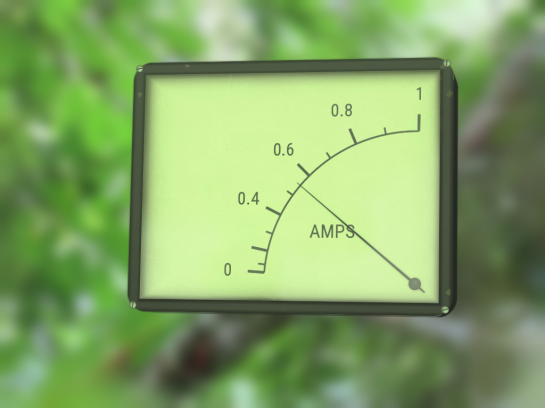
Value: A 0.55
